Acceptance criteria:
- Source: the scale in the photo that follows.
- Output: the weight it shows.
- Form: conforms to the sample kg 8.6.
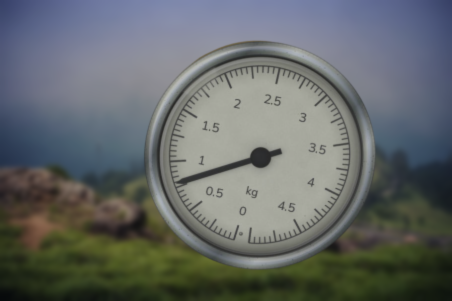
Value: kg 0.8
